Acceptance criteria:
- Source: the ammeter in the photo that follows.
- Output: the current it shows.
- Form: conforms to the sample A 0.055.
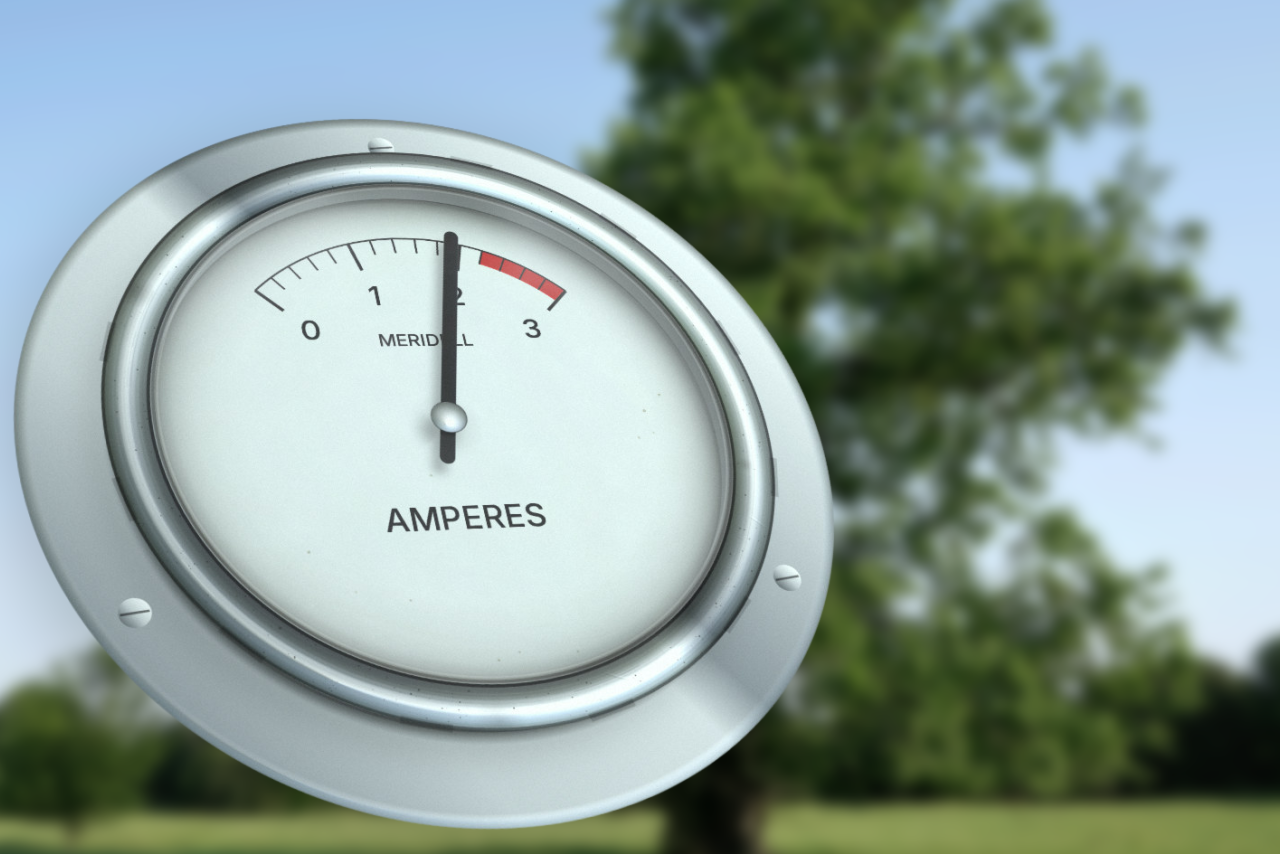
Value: A 1.9
